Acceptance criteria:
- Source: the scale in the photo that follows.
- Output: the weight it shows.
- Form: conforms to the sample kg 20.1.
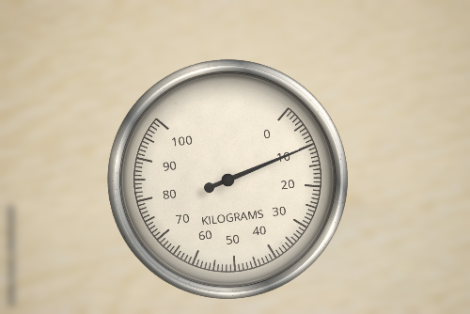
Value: kg 10
